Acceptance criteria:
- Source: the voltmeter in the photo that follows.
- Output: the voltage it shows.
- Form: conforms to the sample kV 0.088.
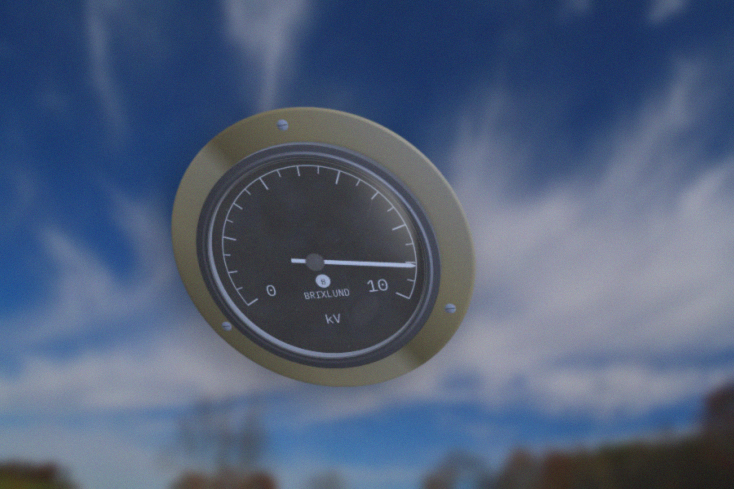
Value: kV 9
